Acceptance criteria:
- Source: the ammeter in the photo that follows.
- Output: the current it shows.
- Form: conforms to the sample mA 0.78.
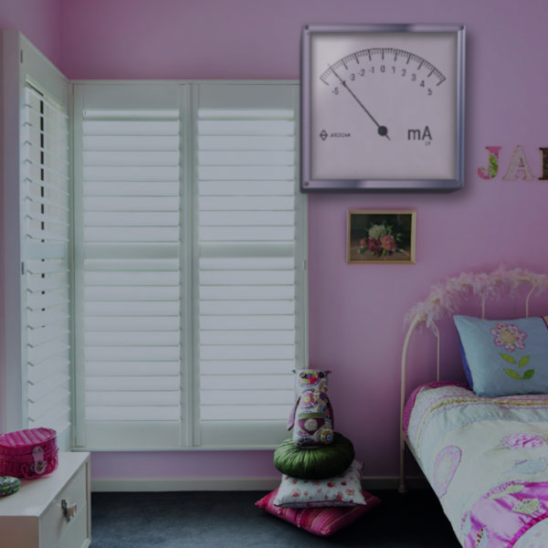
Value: mA -4
